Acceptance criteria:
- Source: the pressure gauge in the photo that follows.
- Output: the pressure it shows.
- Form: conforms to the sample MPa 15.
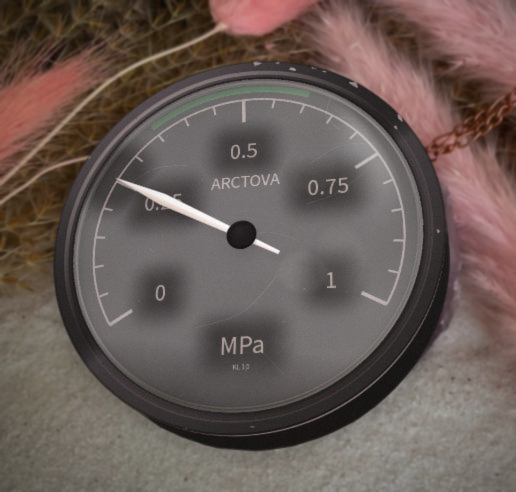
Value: MPa 0.25
